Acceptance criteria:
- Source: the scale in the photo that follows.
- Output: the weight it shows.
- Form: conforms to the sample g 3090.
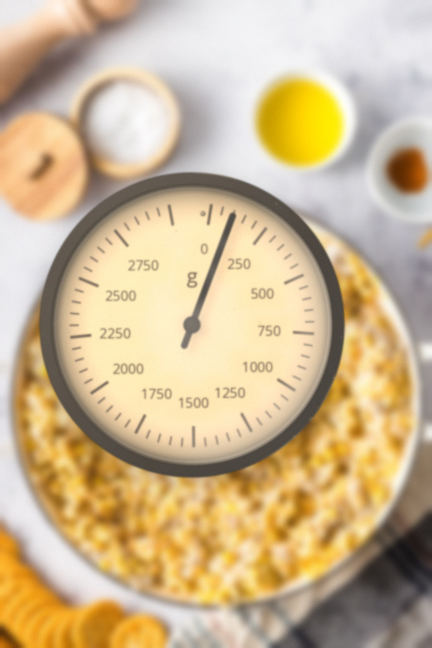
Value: g 100
